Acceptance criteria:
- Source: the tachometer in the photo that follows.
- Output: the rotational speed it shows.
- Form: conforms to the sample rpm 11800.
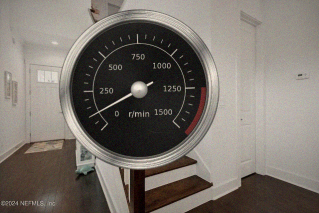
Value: rpm 100
